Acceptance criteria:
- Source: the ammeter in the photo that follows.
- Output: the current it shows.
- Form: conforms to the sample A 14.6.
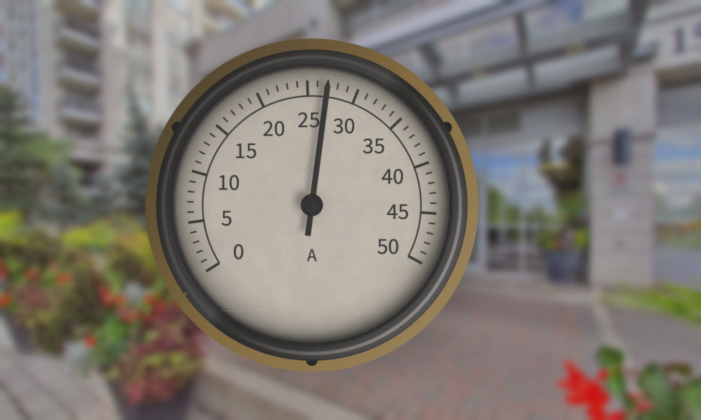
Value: A 27
